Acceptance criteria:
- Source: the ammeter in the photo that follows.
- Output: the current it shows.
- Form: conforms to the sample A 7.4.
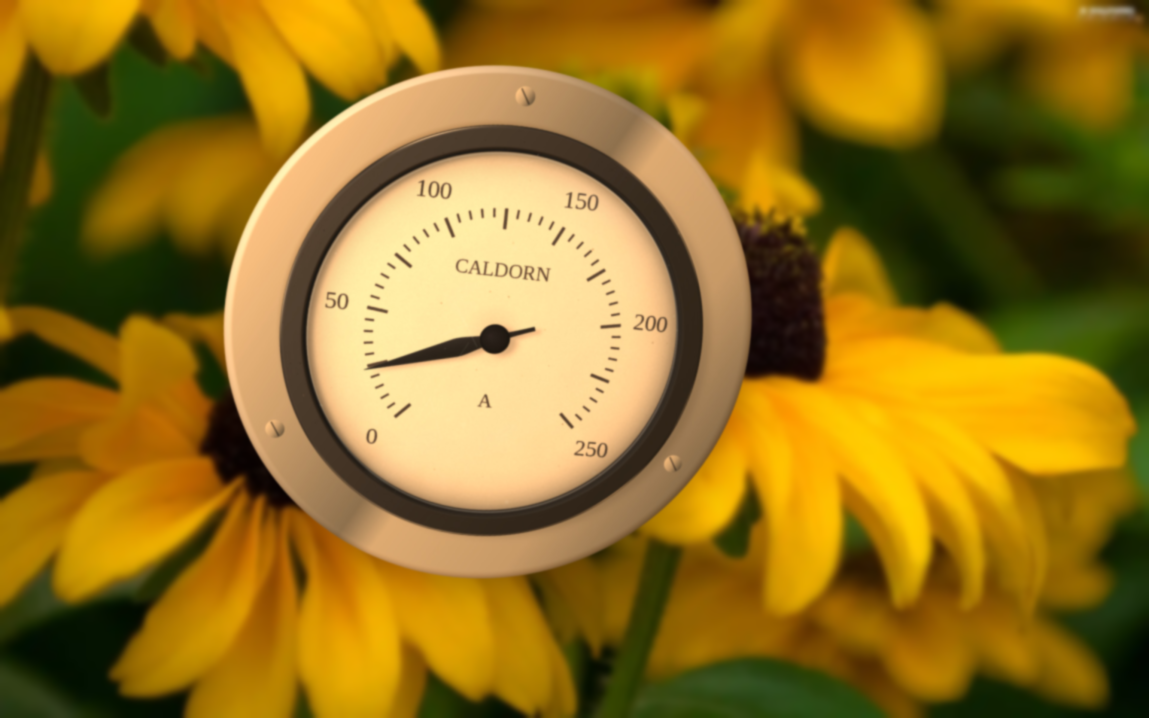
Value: A 25
